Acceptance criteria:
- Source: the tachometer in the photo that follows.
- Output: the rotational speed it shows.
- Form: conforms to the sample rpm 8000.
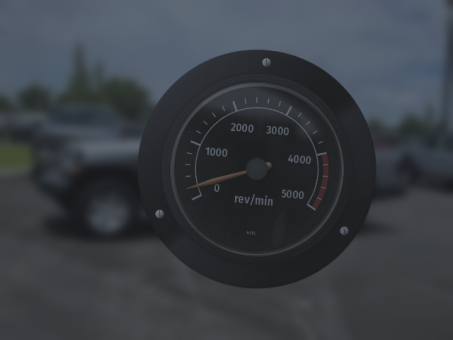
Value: rpm 200
